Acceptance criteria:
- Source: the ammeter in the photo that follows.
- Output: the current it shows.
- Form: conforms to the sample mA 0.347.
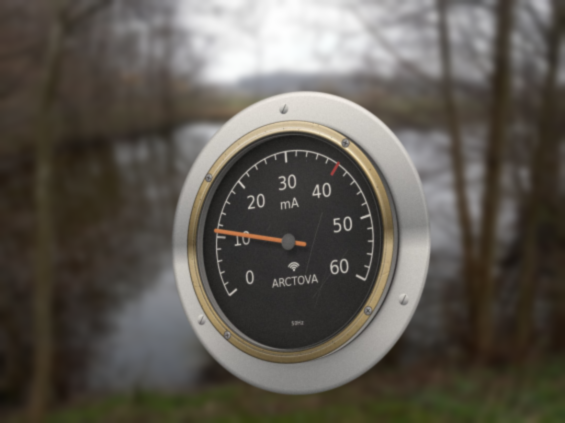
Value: mA 11
